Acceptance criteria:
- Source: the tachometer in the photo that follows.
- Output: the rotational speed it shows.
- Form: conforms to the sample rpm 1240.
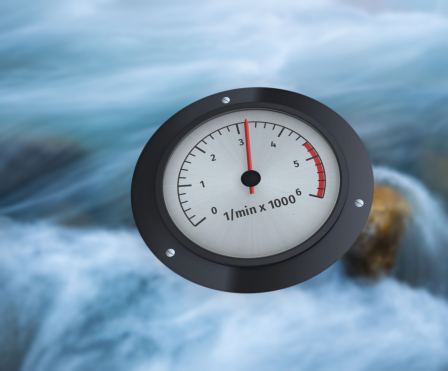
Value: rpm 3200
